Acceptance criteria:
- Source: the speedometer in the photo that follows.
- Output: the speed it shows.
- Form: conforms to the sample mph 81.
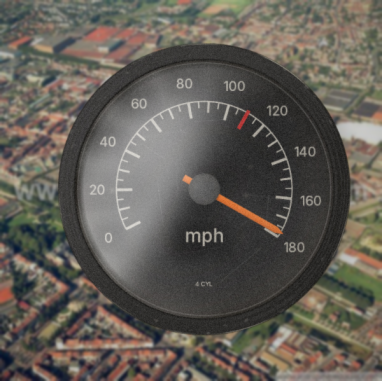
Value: mph 177.5
